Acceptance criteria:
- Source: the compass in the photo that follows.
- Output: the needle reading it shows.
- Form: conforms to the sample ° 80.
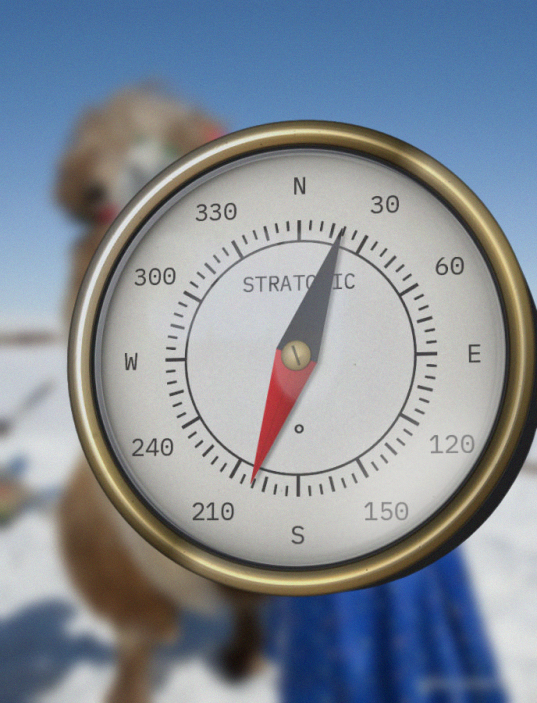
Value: ° 200
